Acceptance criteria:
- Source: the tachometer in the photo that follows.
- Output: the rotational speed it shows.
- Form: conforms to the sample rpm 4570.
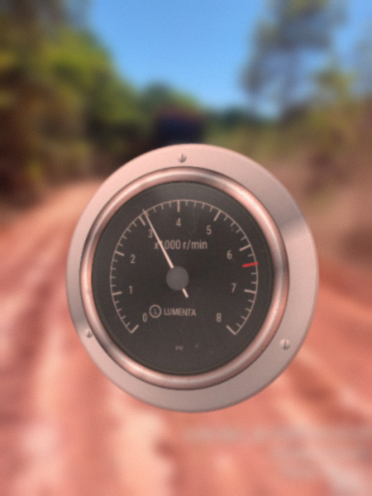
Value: rpm 3200
